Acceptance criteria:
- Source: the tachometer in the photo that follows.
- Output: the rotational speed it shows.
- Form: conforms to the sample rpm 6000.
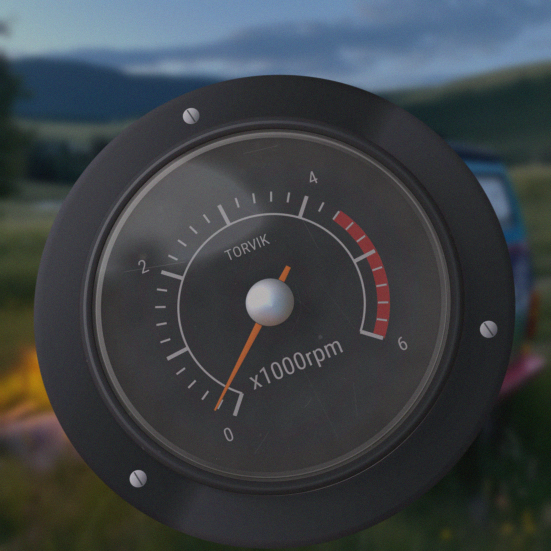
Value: rpm 200
